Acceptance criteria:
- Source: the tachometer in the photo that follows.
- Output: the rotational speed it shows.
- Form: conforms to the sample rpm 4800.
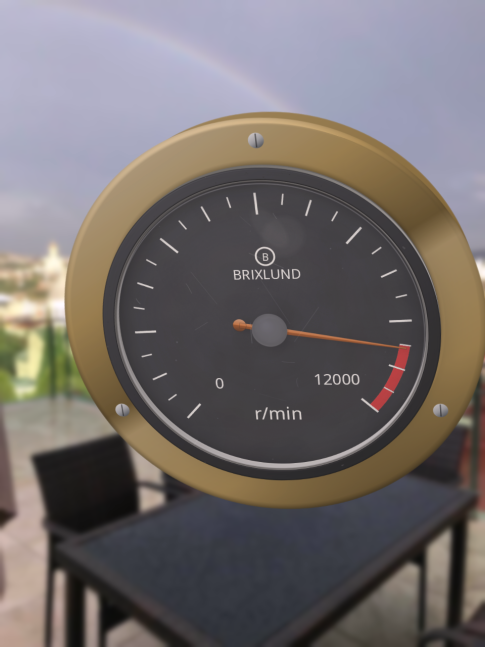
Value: rpm 10500
